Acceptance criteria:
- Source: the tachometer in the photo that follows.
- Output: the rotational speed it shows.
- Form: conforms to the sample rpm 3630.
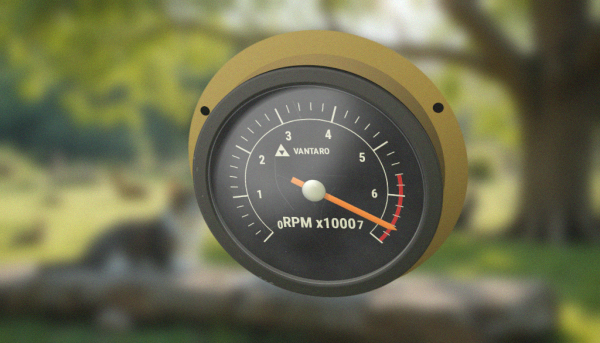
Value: rpm 6600
